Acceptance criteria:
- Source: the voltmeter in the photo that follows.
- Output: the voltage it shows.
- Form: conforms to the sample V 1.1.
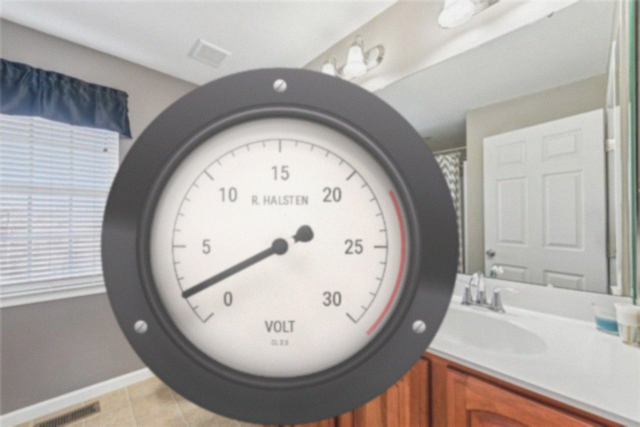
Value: V 2
